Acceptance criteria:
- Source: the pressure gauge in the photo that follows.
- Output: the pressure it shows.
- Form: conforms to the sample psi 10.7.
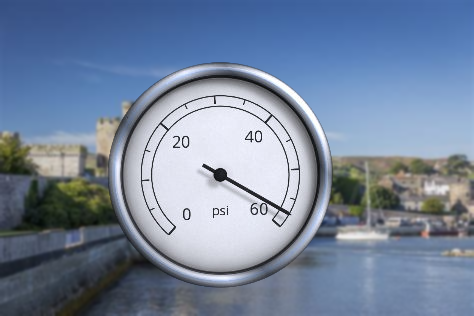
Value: psi 57.5
